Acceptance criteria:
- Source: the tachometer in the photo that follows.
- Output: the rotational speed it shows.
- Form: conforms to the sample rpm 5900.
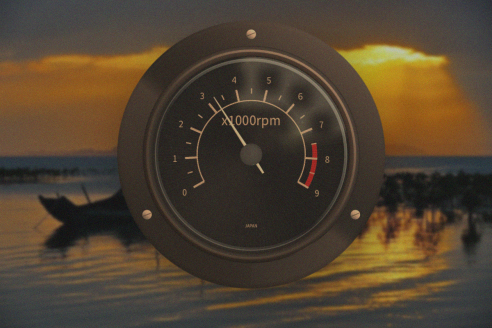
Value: rpm 3250
